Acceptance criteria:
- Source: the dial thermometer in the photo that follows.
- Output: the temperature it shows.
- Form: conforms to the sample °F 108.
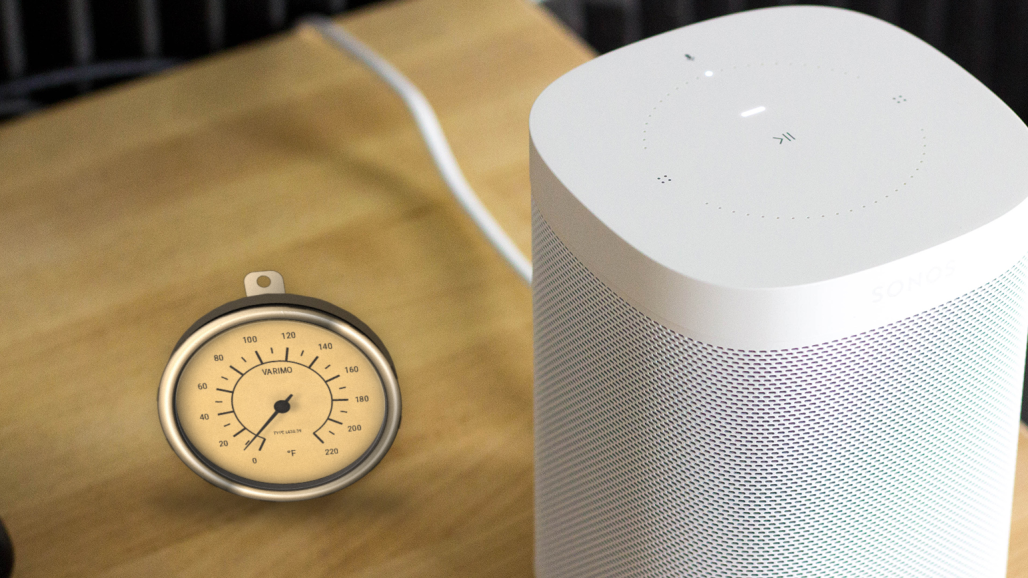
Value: °F 10
